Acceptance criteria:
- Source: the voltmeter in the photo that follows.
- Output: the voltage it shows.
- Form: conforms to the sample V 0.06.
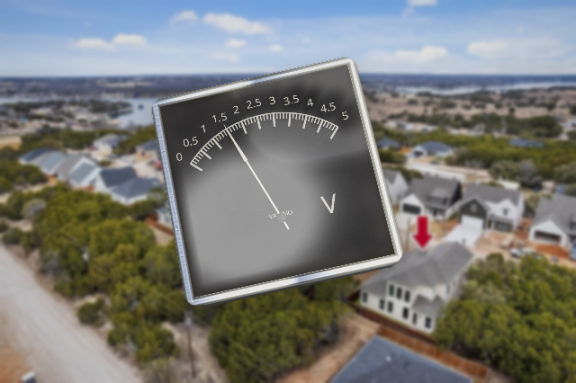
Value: V 1.5
